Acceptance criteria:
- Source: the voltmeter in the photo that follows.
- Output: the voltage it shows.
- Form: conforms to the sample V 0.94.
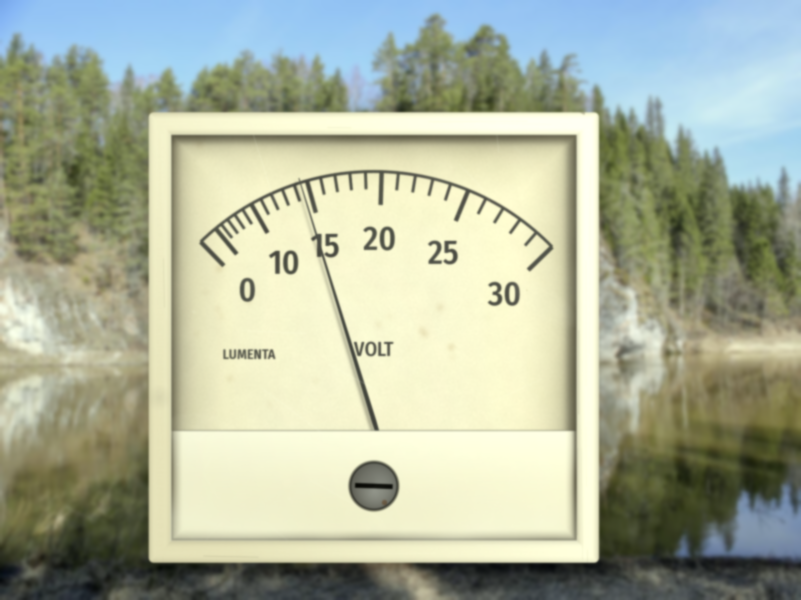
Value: V 14.5
